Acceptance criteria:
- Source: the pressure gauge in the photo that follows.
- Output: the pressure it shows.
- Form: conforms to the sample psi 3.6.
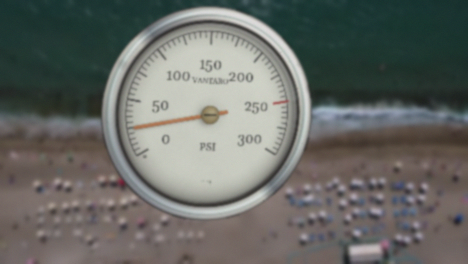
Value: psi 25
